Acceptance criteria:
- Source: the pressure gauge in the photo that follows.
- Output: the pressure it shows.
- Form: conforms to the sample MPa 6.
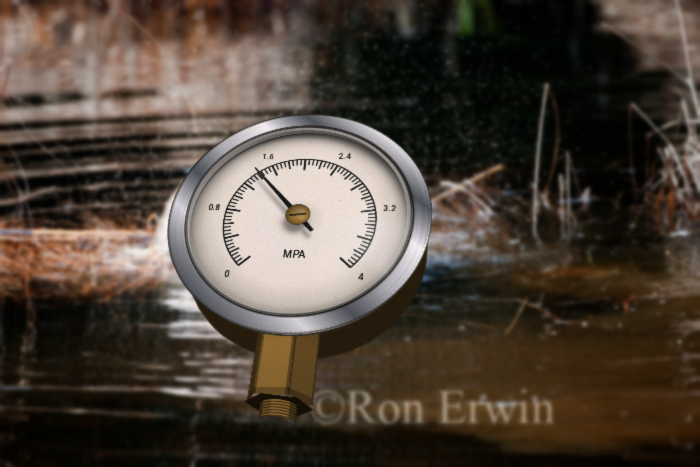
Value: MPa 1.4
